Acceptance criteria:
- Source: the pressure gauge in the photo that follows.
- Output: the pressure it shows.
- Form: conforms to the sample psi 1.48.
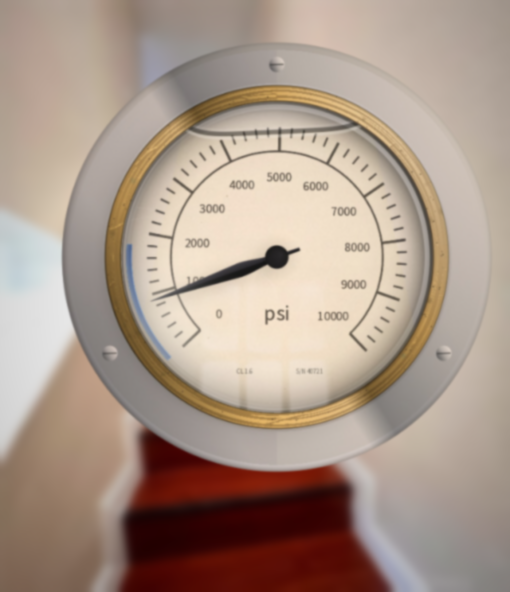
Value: psi 900
